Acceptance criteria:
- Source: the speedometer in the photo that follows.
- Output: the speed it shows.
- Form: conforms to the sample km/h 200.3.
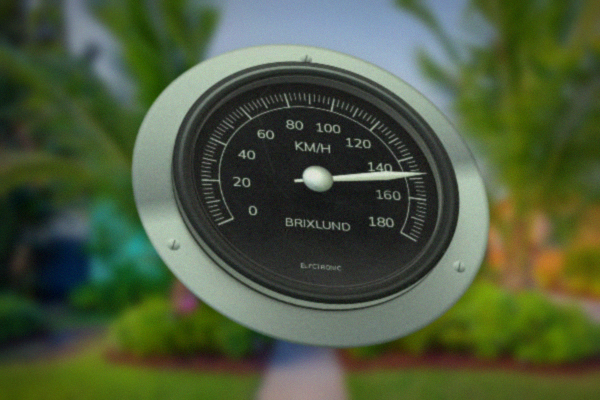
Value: km/h 150
